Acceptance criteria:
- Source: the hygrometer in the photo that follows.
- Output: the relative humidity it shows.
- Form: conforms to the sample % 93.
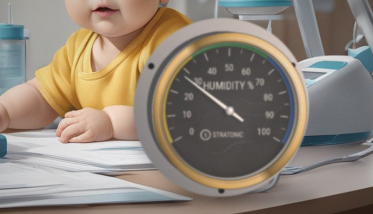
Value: % 27.5
